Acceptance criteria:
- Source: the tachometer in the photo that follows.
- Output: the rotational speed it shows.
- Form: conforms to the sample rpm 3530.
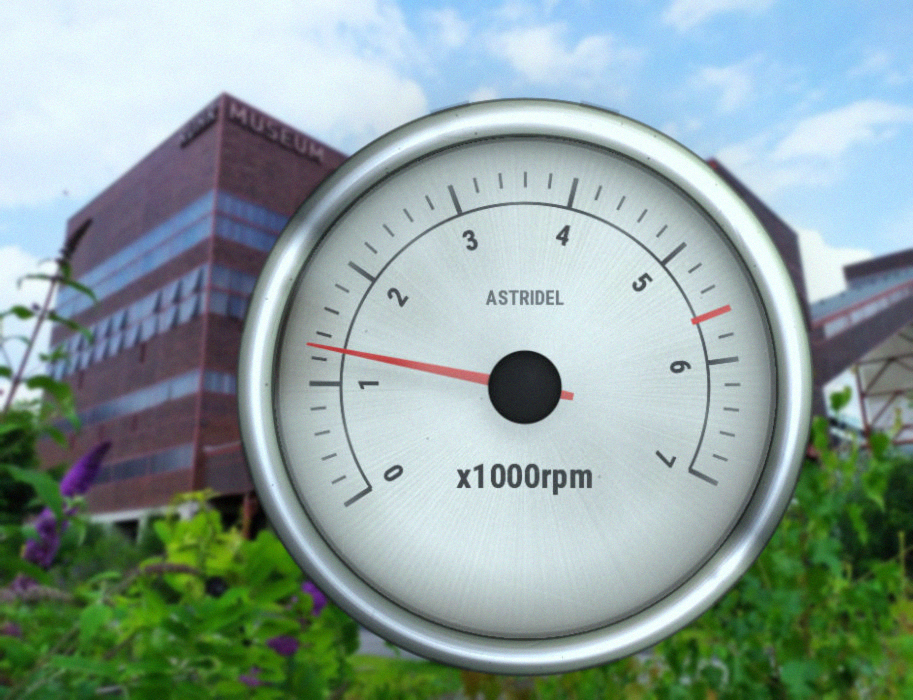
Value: rpm 1300
